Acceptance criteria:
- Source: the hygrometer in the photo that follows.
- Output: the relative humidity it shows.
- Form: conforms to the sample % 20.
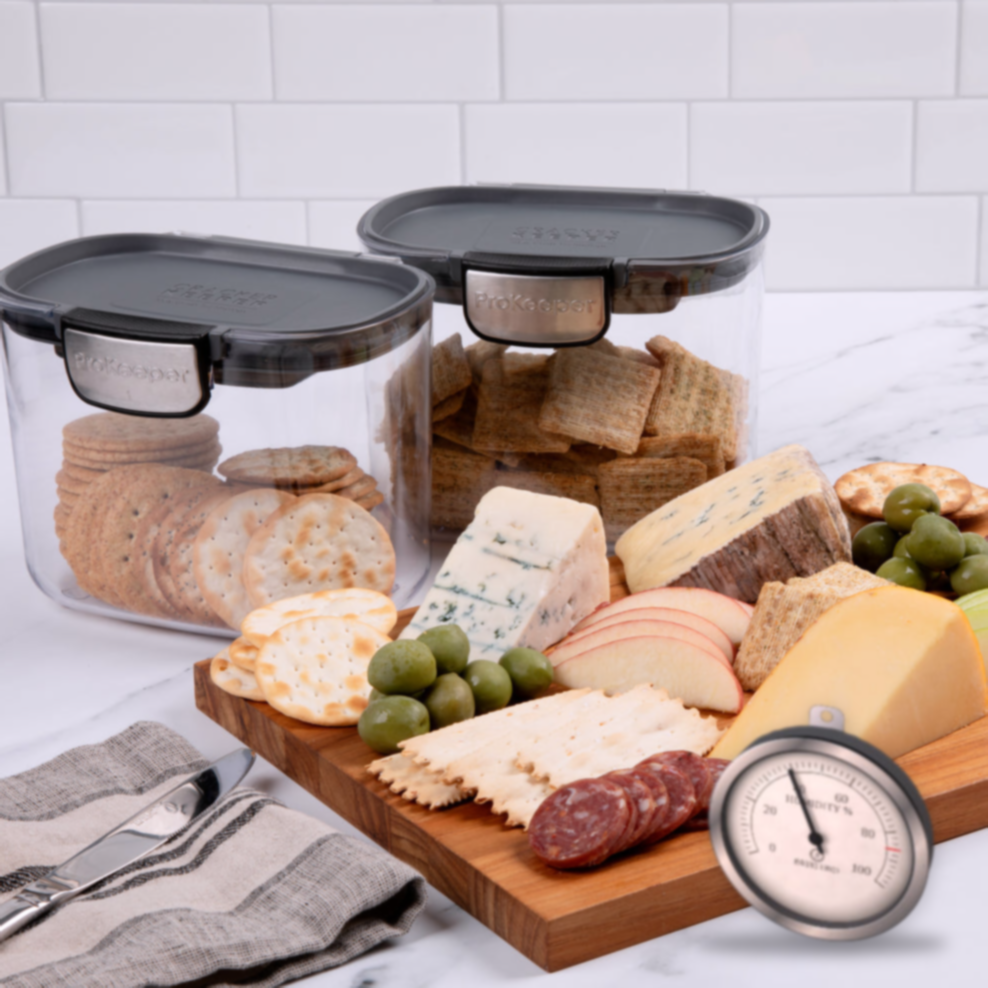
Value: % 40
